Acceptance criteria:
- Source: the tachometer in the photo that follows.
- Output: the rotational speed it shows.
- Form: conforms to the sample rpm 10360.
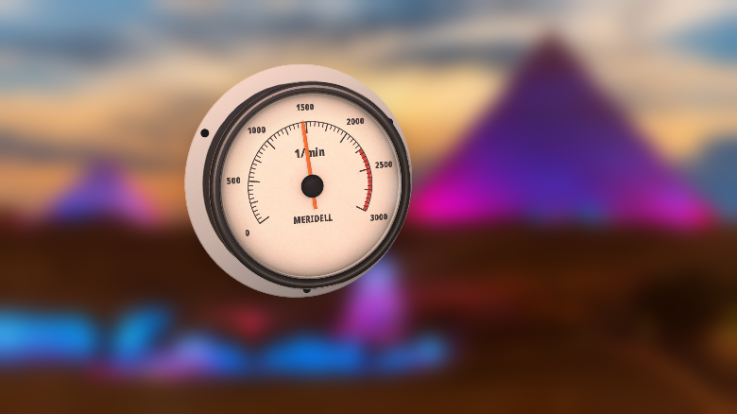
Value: rpm 1450
